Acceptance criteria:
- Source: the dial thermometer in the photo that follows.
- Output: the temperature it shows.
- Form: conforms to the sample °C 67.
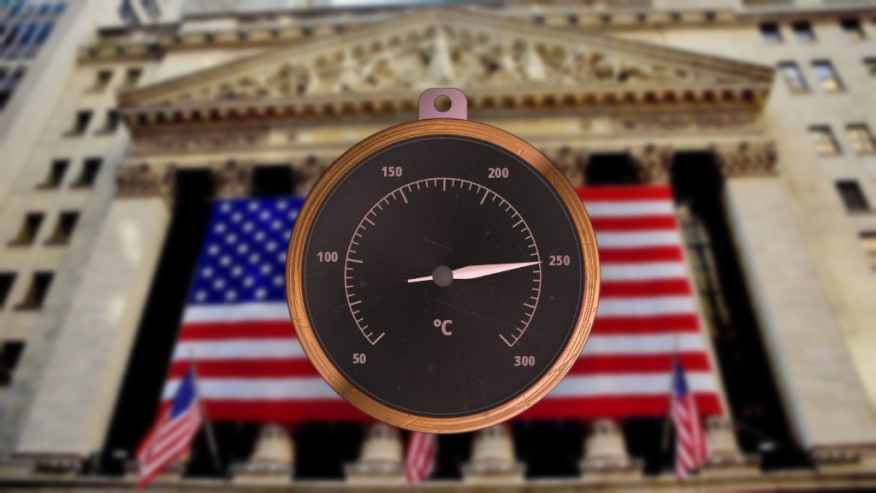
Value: °C 250
